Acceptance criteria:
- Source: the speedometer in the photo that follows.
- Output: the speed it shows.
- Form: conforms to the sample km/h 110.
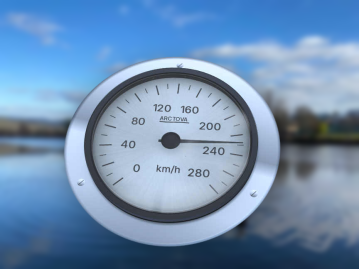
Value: km/h 230
